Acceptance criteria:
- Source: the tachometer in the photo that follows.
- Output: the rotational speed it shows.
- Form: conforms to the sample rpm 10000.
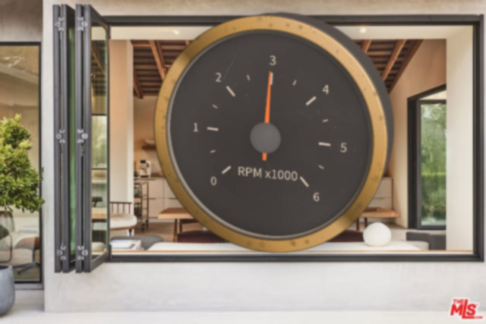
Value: rpm 3000
